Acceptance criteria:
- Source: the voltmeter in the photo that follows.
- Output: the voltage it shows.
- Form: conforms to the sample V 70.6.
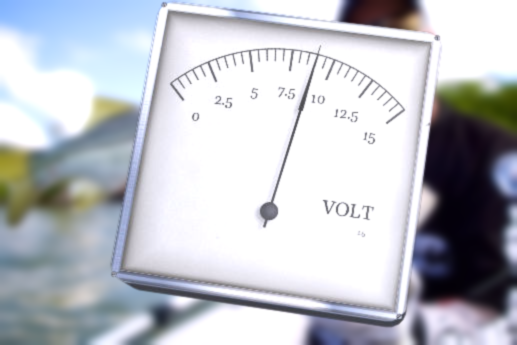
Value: V 9
